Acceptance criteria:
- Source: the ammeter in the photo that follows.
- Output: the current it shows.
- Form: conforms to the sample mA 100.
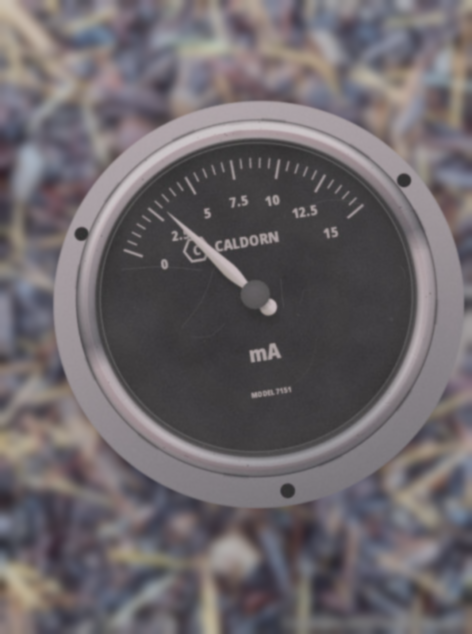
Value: mA 3
